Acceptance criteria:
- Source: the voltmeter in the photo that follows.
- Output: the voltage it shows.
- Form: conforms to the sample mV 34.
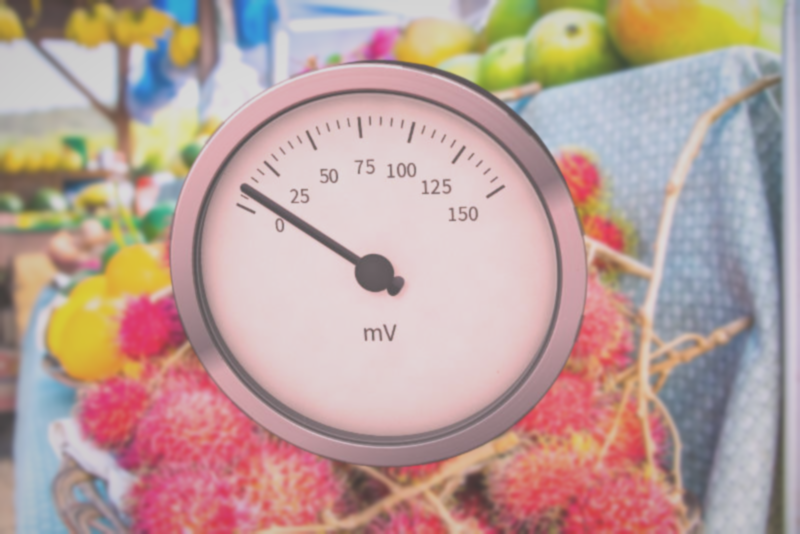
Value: mV 10
